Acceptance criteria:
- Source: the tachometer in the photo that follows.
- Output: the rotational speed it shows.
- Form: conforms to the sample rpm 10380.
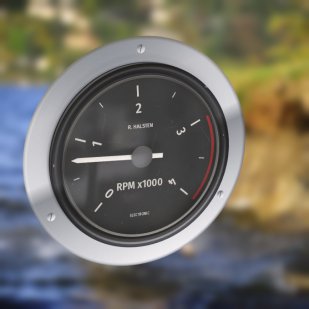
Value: rpm 750
